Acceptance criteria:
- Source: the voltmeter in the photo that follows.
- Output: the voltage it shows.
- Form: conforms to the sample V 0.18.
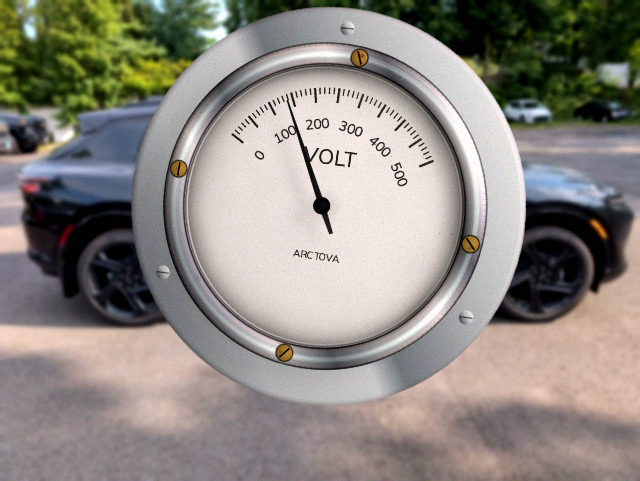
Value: V 140
